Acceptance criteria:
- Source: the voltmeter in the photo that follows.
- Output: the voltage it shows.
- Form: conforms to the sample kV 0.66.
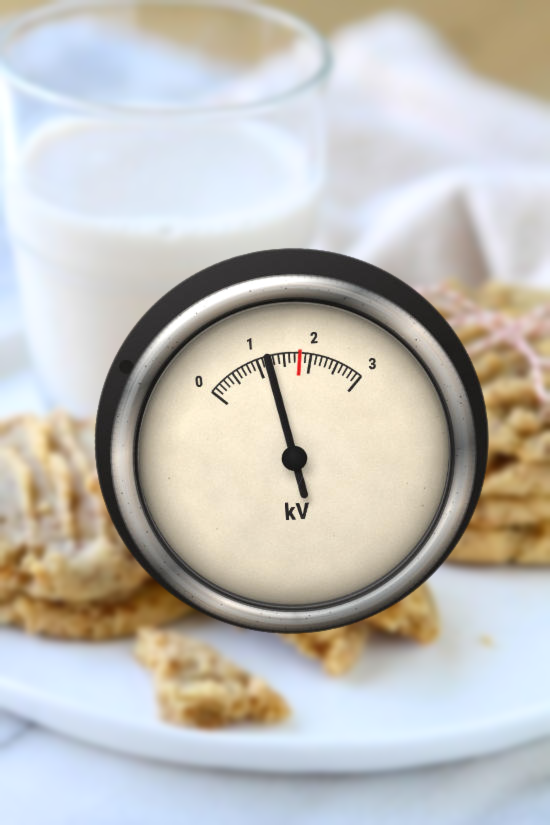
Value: kV 1.2
